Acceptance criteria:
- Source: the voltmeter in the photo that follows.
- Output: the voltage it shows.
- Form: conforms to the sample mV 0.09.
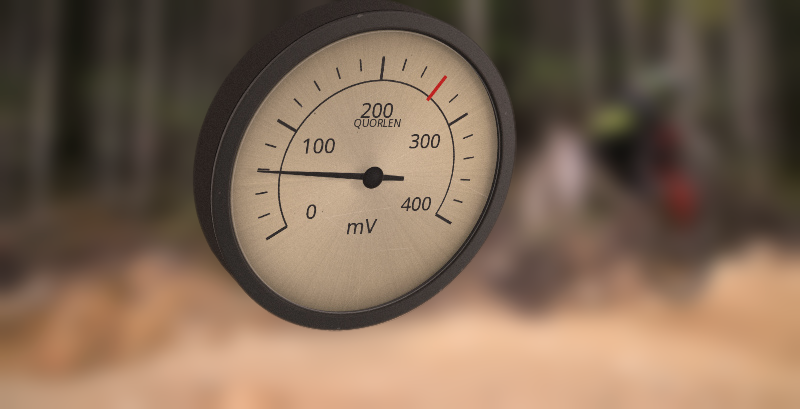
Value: mV 60
